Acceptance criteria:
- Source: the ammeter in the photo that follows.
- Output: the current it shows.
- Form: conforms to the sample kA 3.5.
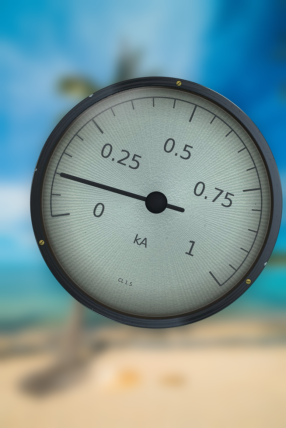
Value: kA 0.1
